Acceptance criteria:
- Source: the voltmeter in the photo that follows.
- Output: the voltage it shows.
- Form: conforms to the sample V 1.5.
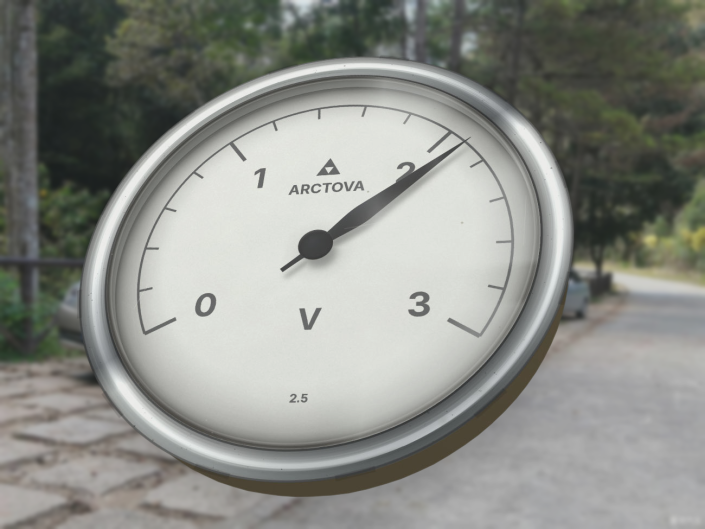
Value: V 2.1
